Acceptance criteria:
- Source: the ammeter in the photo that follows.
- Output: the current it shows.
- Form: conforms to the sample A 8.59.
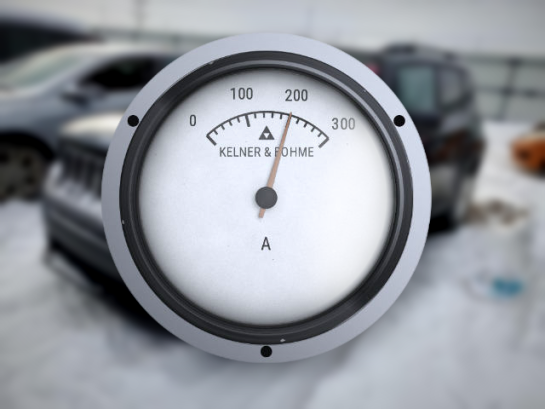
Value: A 200
